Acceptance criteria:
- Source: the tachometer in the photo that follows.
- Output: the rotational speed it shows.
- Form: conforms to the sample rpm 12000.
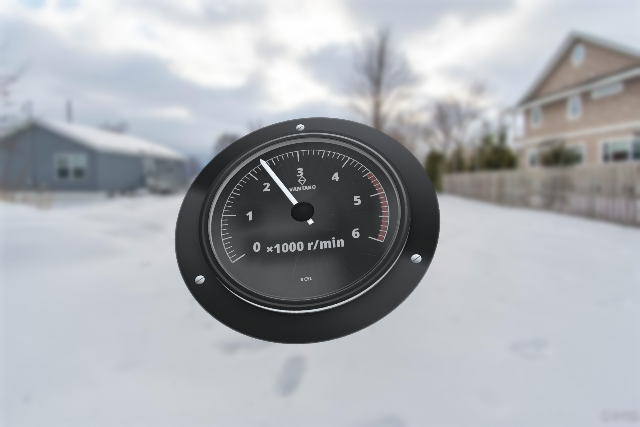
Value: rpm 2300
